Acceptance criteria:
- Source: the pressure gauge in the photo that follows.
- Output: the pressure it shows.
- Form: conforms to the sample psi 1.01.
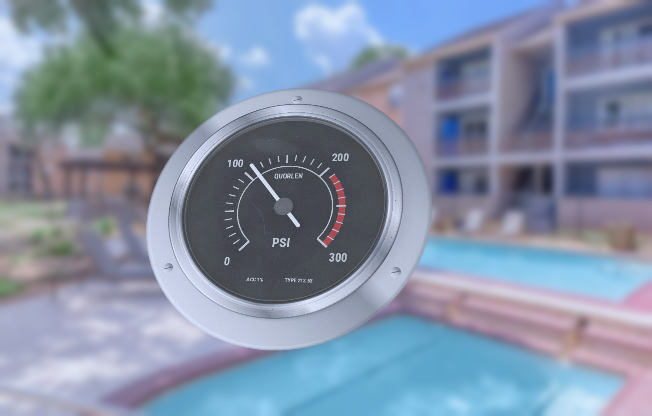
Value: psi 110
